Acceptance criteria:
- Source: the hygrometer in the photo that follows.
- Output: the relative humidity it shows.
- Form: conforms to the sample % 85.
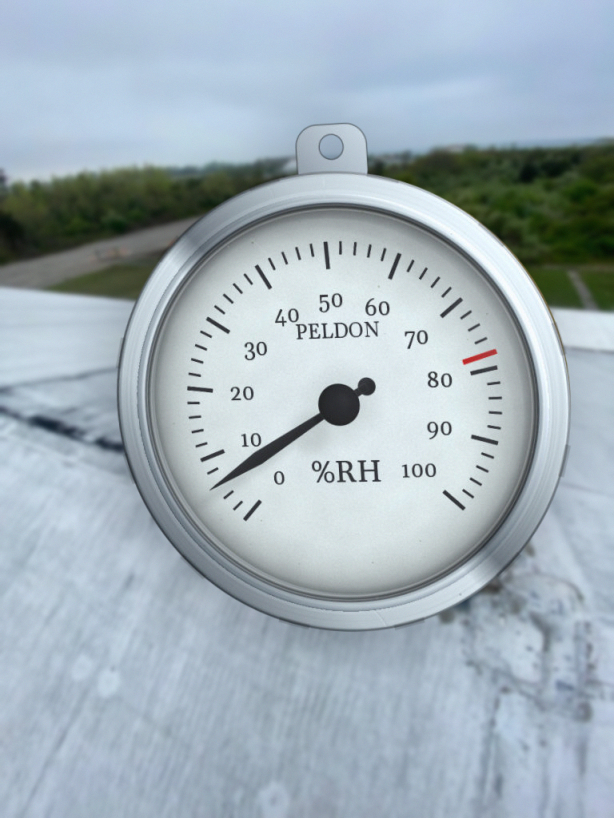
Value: % 6
